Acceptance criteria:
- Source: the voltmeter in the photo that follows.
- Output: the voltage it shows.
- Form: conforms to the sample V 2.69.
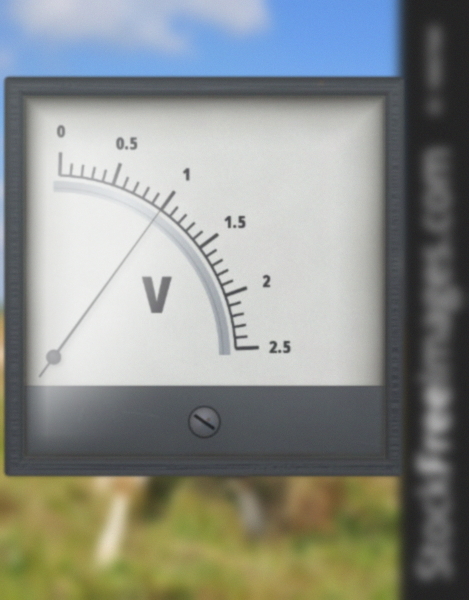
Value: V 1
